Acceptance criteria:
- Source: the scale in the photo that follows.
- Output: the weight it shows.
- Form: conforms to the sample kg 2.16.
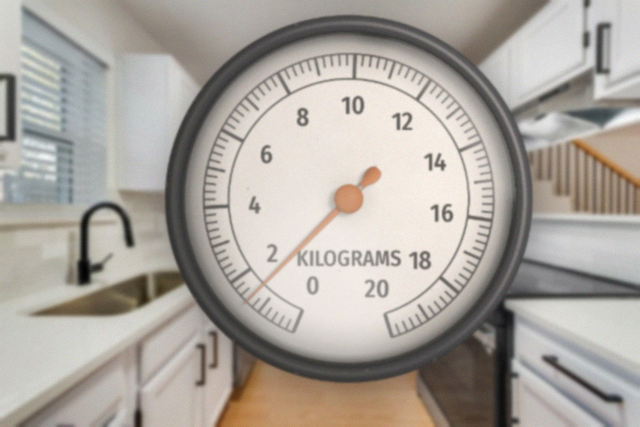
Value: kg 1.4
